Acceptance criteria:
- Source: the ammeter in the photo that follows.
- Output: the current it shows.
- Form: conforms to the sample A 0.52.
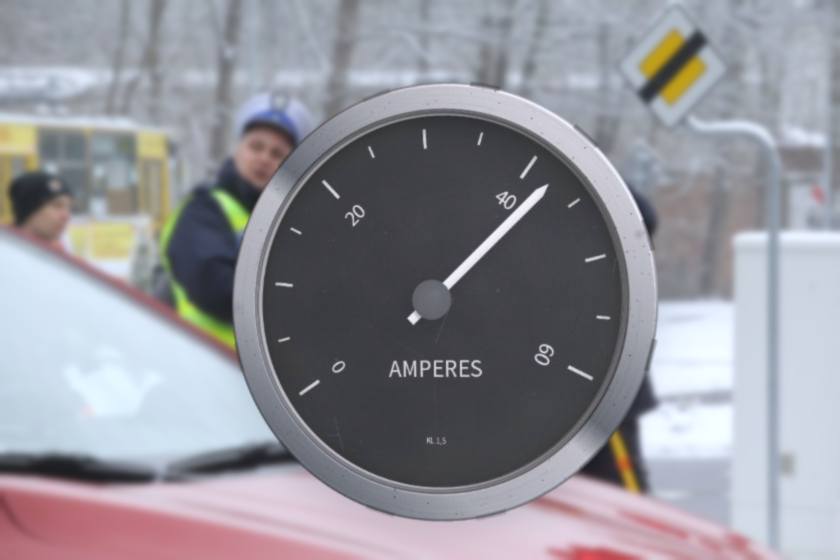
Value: A 42.5
